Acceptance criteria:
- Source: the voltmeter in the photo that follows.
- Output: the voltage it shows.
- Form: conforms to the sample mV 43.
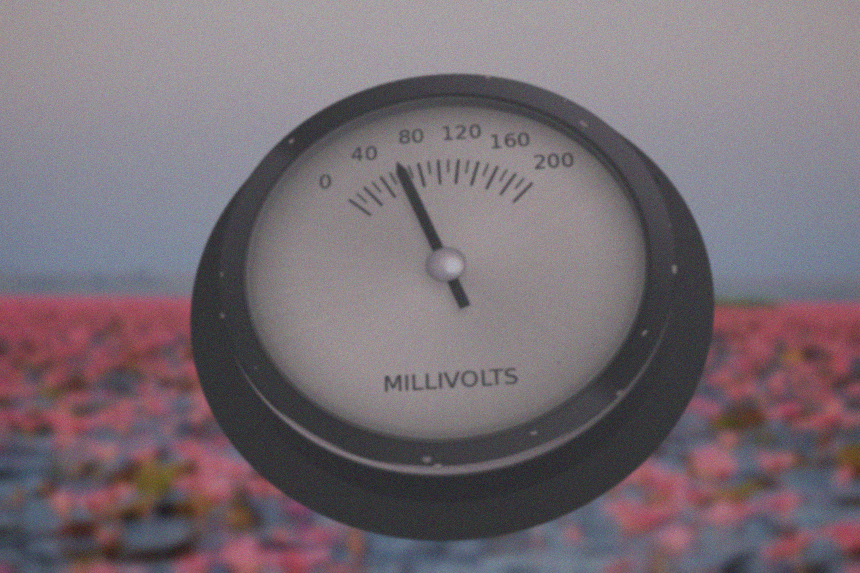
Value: mV 60
